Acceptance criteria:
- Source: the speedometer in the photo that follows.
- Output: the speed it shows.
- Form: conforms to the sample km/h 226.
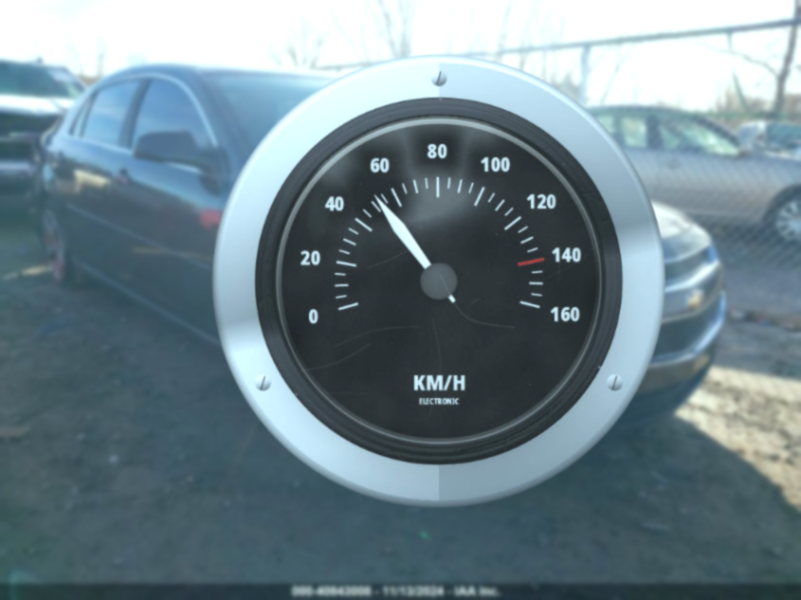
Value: km/h 52.5
